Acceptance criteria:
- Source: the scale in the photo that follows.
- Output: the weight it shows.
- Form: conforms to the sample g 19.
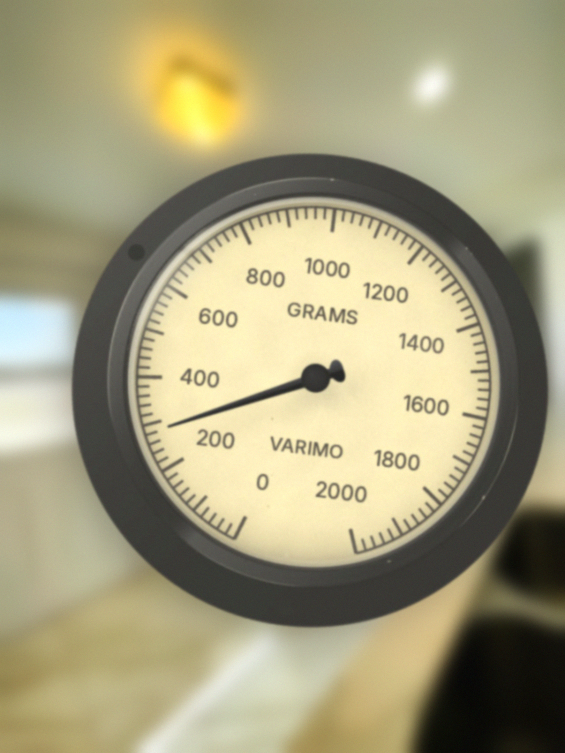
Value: g 280
